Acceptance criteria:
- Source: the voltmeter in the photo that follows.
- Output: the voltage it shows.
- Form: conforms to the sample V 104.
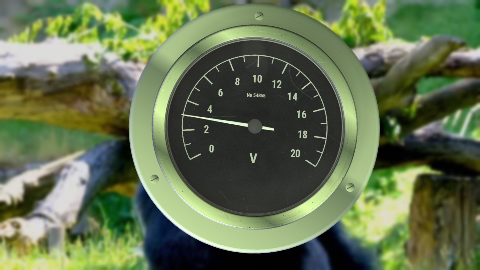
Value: V 3
